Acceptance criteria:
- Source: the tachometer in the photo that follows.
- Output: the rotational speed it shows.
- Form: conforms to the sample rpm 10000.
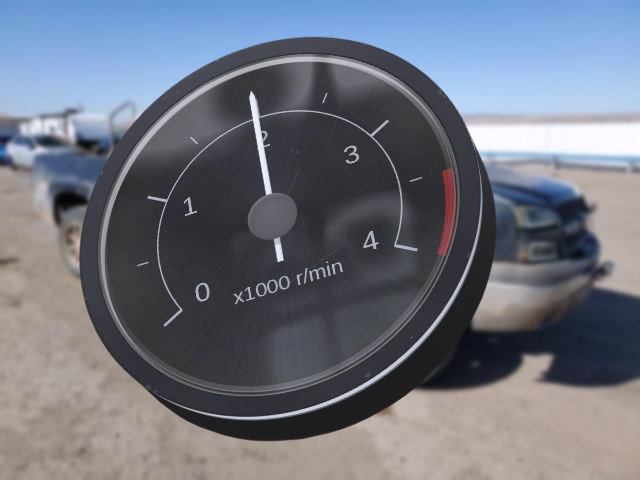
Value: rpm 2000
